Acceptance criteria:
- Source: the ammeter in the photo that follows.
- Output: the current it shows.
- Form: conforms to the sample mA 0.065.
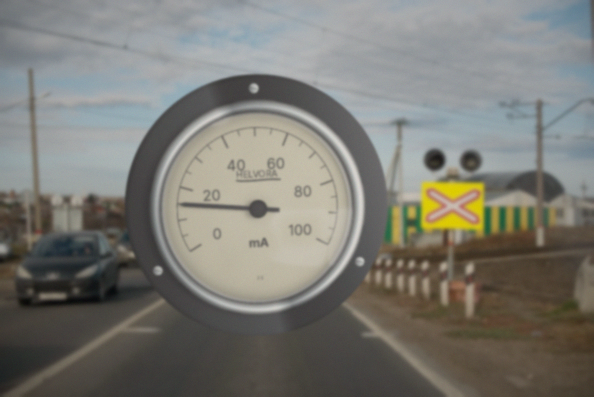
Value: mA 15
